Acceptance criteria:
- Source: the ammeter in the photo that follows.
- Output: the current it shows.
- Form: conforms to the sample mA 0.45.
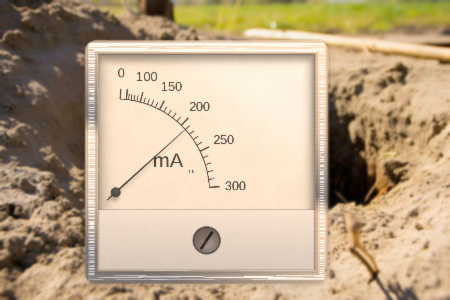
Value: mA 210
